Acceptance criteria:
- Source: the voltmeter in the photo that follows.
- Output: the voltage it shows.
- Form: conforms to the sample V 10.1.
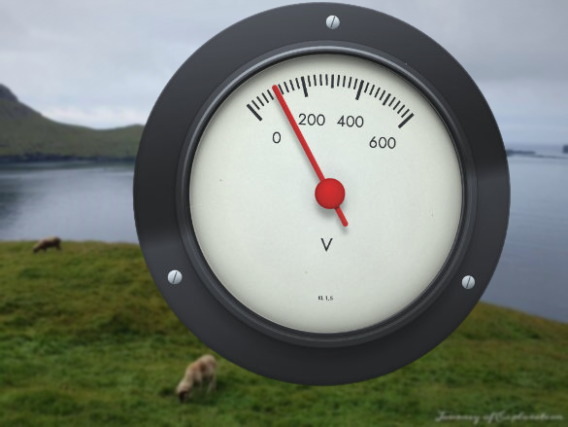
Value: V 100
